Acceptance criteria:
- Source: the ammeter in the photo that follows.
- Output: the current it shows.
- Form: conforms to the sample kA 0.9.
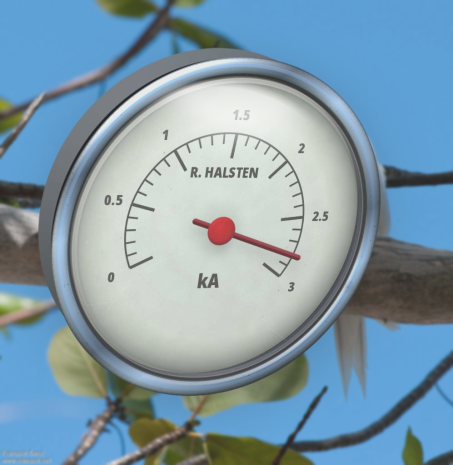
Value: kA 2.8
